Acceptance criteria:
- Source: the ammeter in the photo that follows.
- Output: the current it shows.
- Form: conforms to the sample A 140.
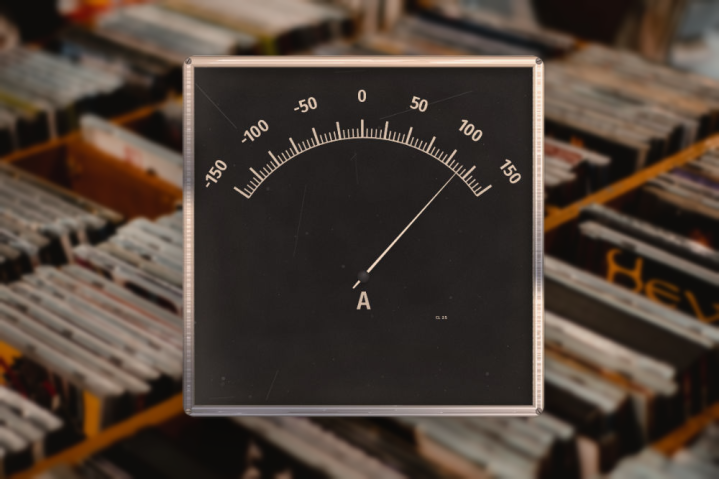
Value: A 115
